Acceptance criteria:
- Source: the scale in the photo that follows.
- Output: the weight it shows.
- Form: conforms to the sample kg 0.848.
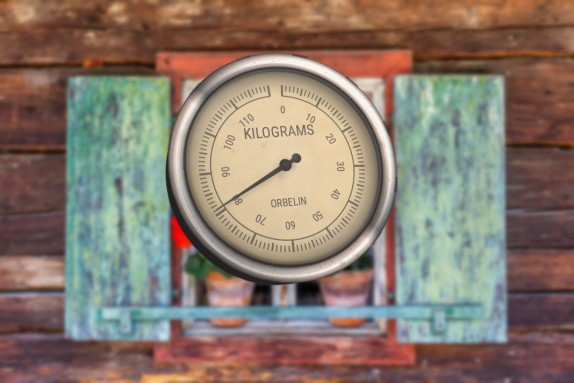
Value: kg 81
